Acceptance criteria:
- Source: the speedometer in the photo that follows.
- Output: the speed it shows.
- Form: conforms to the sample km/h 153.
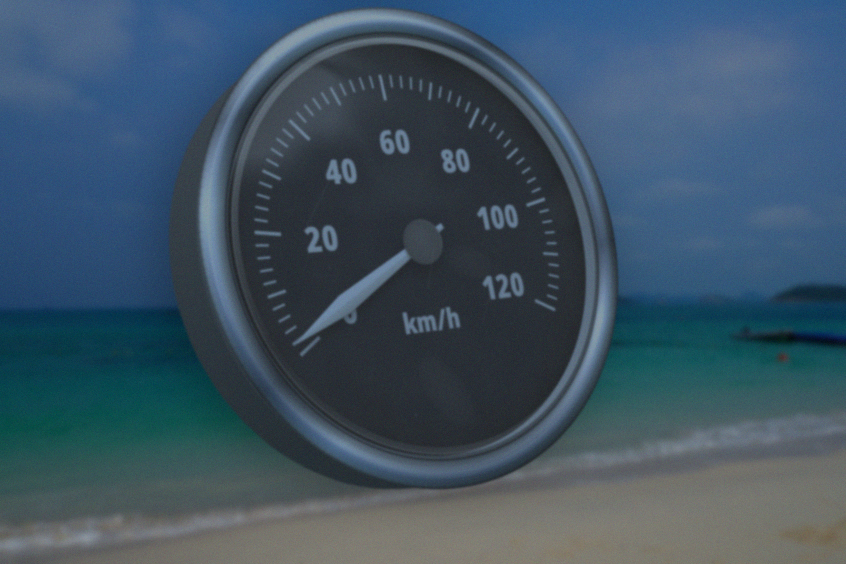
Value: km/h 2
